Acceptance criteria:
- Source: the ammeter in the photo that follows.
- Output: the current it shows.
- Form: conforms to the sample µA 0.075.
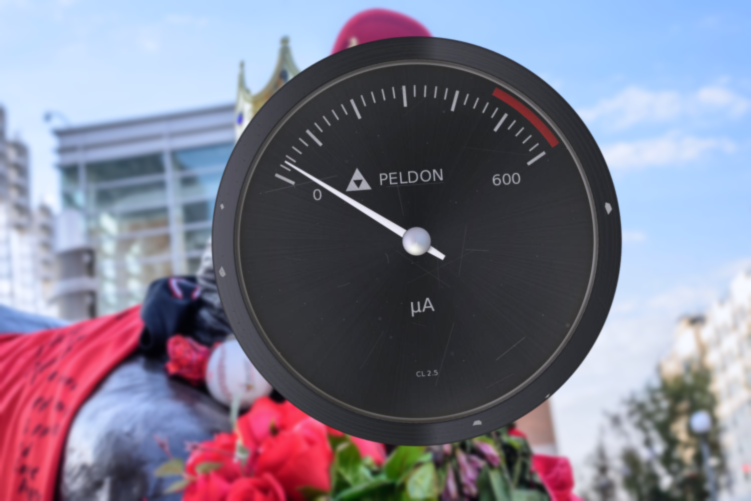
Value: µA 30
